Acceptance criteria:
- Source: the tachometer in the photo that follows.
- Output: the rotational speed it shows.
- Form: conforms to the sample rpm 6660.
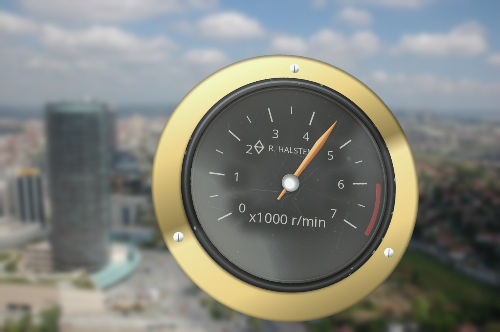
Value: rpm 4500
